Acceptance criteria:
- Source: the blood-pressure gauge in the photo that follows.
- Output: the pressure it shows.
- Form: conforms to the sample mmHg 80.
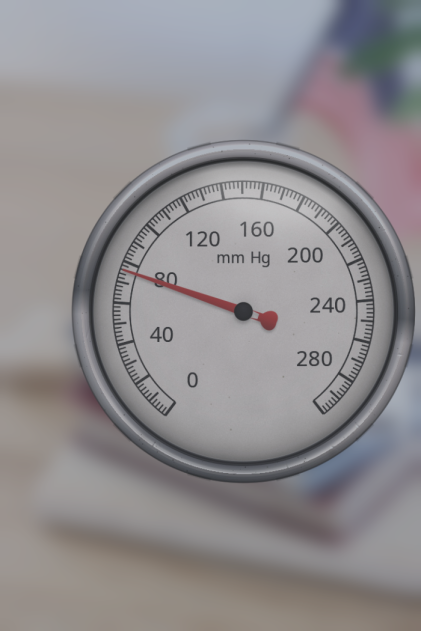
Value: mmHg 76
